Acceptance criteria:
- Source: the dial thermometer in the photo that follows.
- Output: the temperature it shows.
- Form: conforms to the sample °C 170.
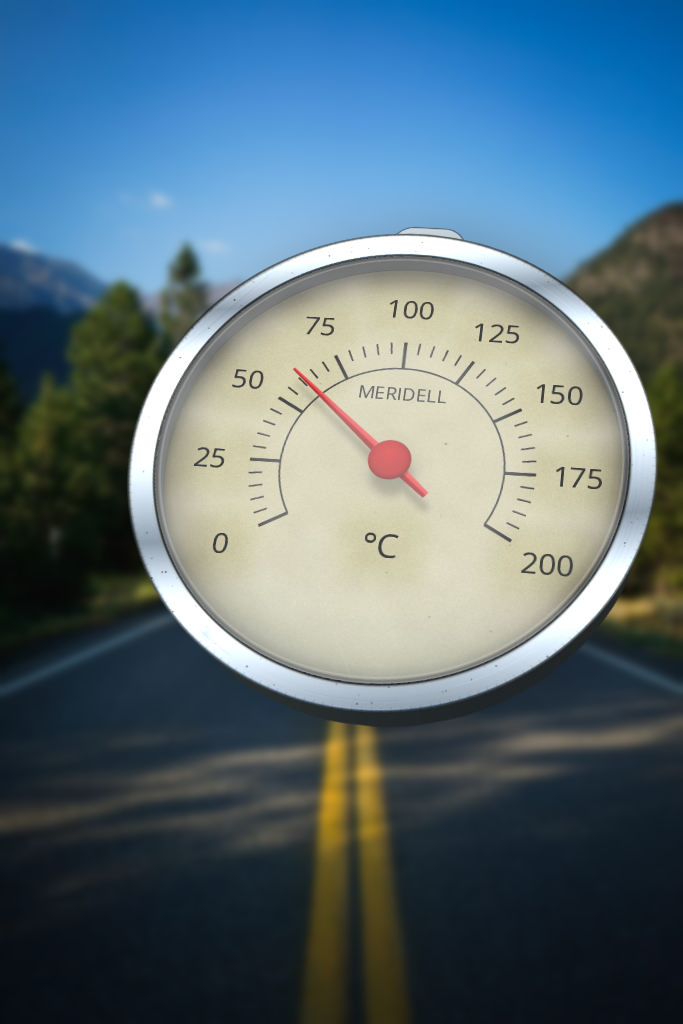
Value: °C 60
